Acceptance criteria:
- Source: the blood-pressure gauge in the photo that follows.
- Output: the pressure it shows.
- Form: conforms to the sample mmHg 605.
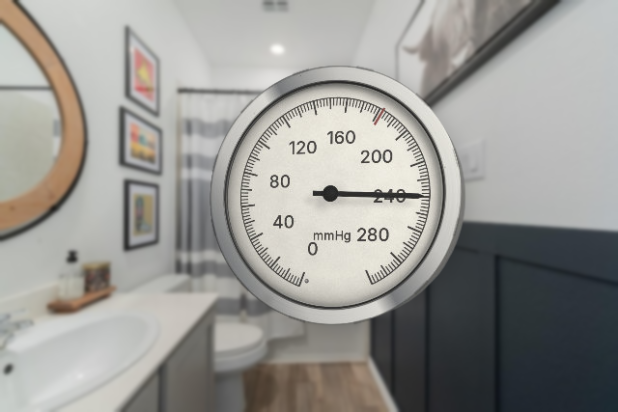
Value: mmHg 240
